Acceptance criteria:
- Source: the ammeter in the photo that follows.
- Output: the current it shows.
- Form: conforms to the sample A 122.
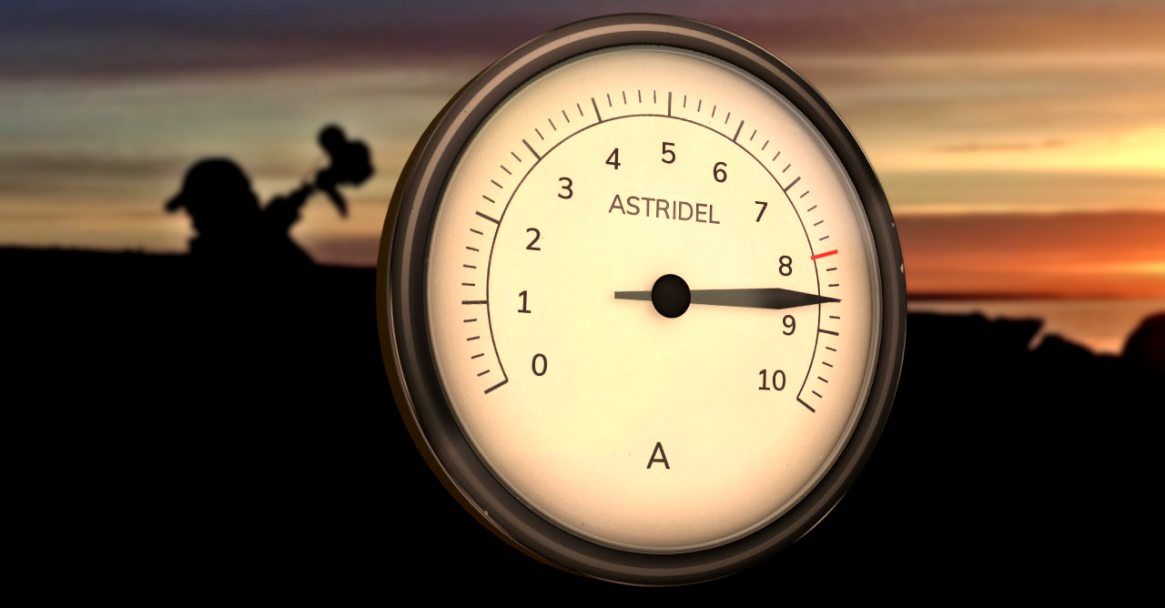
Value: A 8.6
